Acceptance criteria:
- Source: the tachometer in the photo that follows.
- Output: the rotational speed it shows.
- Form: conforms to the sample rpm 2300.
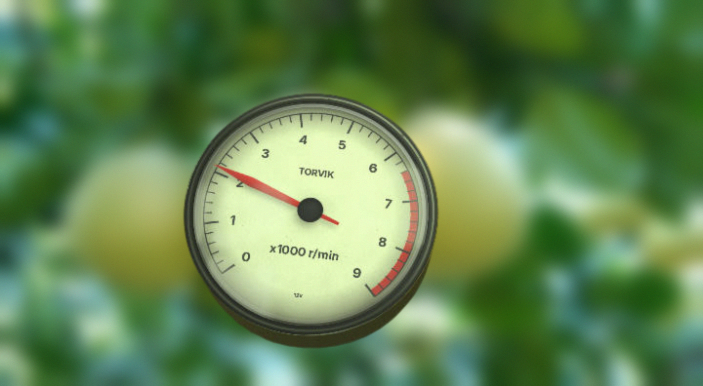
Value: rpm 2100
